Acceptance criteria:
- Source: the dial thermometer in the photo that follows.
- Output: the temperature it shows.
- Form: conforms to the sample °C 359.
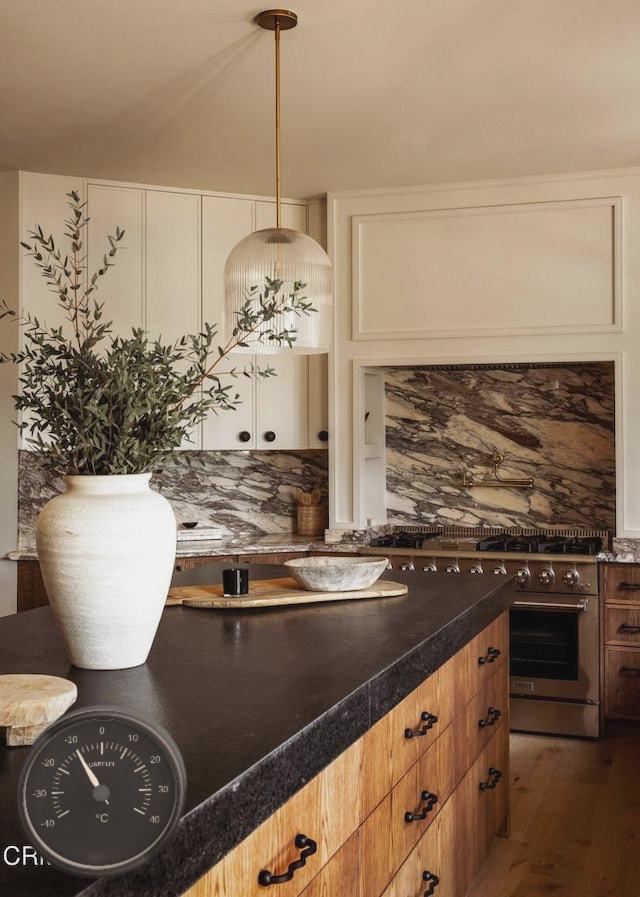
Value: °C -10
